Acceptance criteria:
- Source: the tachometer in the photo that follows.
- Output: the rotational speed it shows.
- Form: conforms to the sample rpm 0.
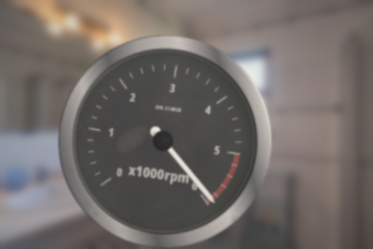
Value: rpm 5900
